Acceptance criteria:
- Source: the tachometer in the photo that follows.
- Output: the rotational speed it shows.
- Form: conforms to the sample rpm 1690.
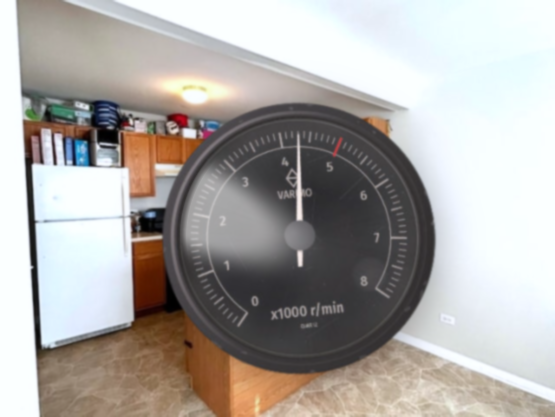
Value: rpm 4300
